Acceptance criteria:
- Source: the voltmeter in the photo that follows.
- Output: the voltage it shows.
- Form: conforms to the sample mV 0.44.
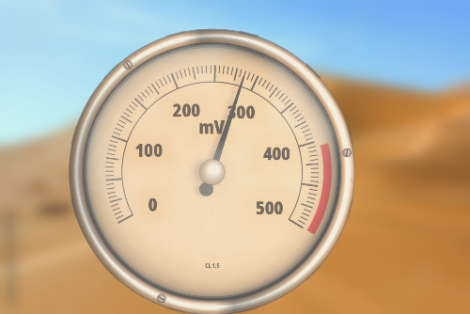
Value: mV 285
